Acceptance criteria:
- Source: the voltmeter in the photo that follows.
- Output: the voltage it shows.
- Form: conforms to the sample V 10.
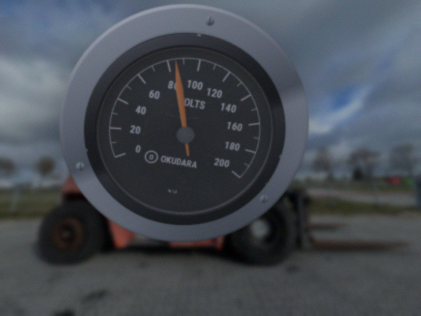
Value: V 85
